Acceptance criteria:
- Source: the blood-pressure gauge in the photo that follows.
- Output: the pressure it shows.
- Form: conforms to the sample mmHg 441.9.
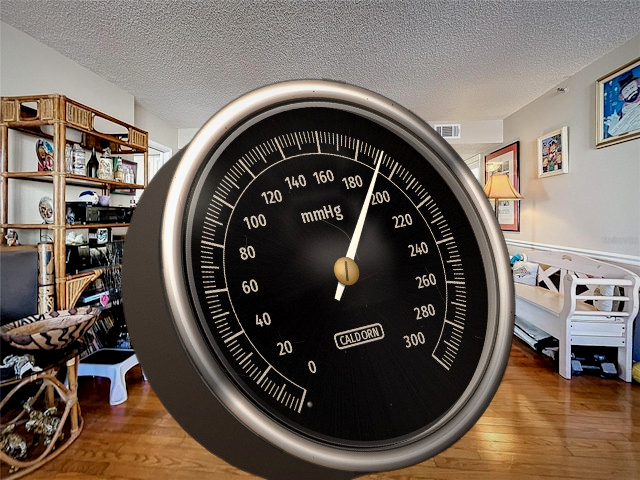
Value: mmHg 190
